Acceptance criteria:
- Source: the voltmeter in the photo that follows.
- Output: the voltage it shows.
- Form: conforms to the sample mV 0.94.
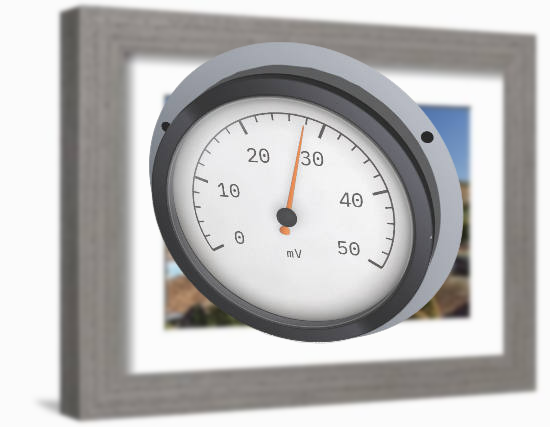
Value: mV 28
